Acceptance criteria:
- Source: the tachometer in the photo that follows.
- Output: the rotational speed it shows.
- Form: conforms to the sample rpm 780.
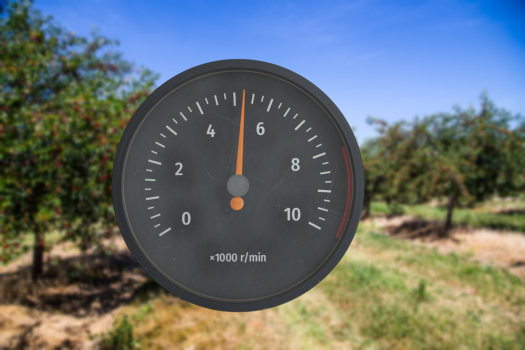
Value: rpm 5250
